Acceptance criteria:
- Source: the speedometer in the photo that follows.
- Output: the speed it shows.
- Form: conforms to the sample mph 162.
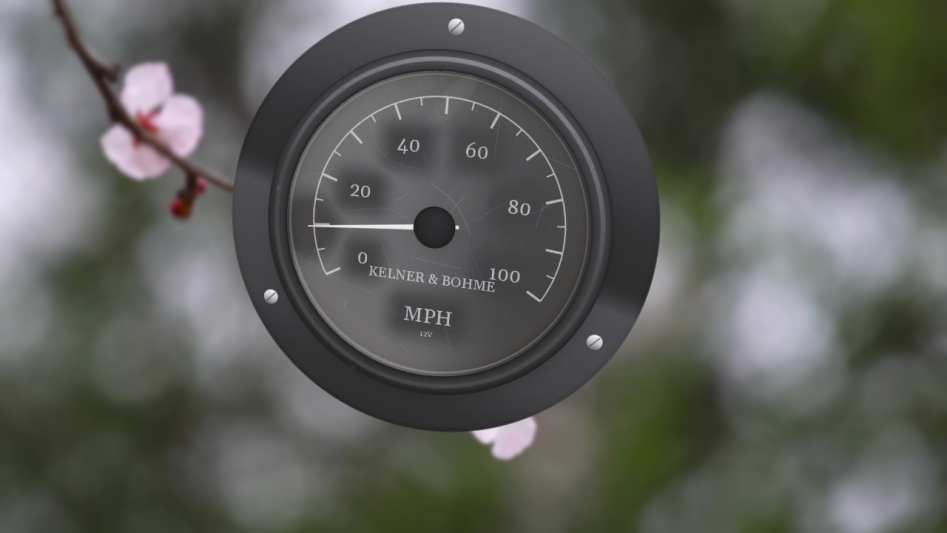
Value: mph 10
